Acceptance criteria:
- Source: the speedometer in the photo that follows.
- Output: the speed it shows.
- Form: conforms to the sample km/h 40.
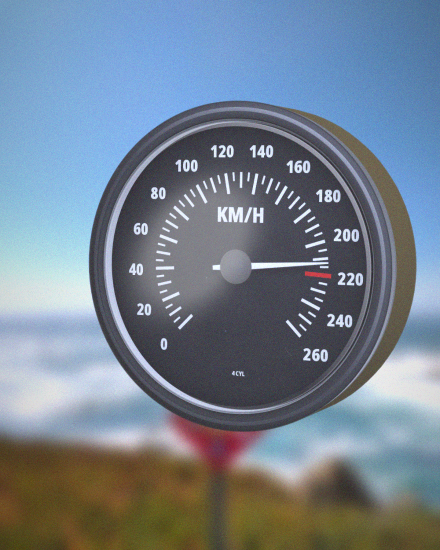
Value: km/h 212.5
